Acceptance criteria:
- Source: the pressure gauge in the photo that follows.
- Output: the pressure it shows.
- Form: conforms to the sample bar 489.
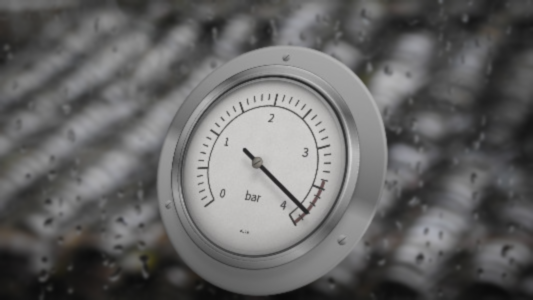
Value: bar 3.8
